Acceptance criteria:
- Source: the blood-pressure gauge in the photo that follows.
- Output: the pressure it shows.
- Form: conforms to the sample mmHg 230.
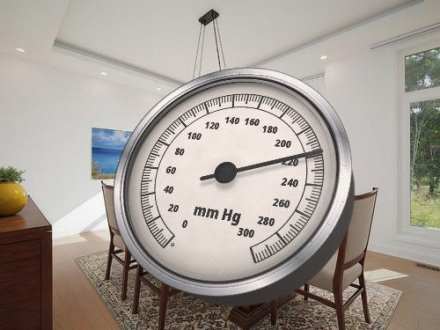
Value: mmHg 220
